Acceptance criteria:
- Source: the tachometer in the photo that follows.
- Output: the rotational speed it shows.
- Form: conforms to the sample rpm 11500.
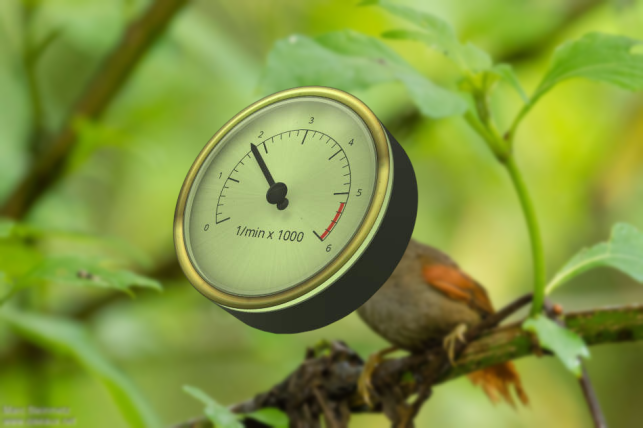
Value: rpm 1800
